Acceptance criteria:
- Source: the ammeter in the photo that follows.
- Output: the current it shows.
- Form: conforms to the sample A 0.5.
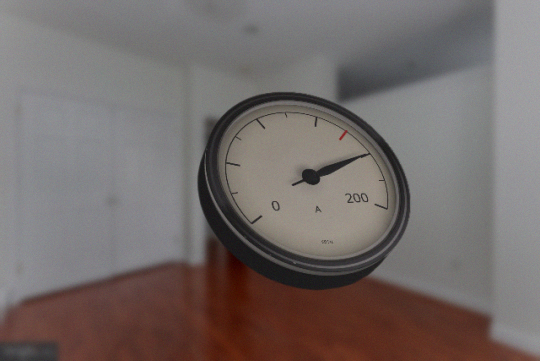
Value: A 160
